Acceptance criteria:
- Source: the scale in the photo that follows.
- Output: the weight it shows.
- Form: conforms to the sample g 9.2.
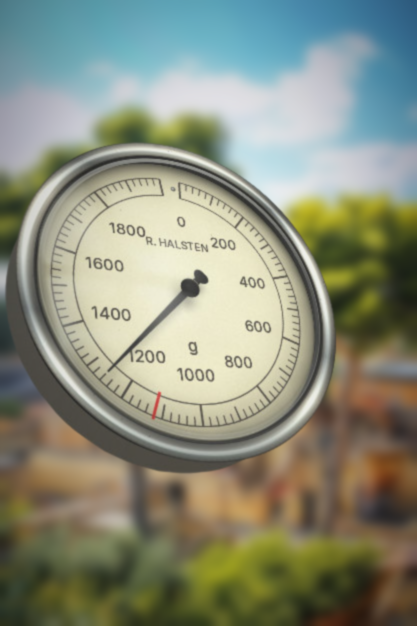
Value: g 1260
